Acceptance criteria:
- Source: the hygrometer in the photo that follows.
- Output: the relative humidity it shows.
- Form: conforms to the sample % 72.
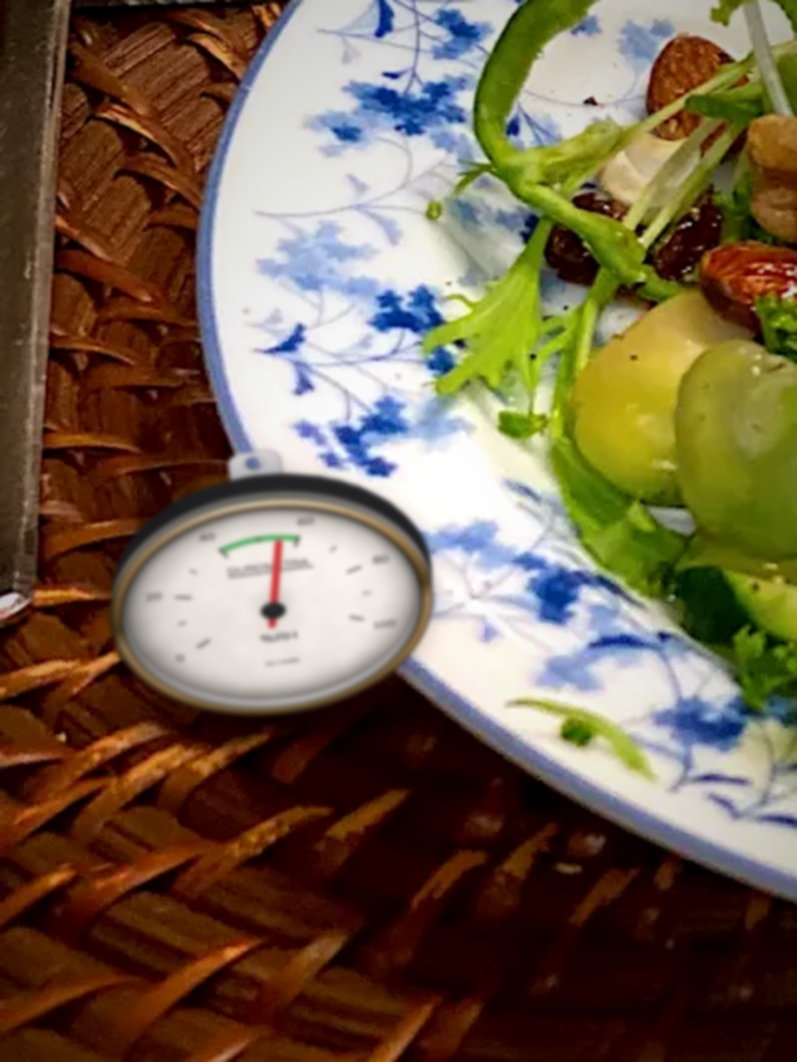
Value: % 55
